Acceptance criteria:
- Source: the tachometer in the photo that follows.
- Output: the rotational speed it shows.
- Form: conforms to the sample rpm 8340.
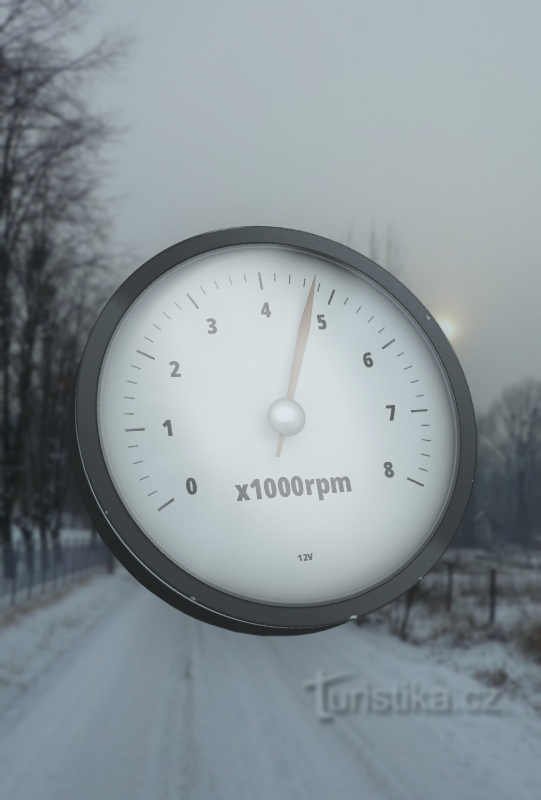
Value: rpm 4700
